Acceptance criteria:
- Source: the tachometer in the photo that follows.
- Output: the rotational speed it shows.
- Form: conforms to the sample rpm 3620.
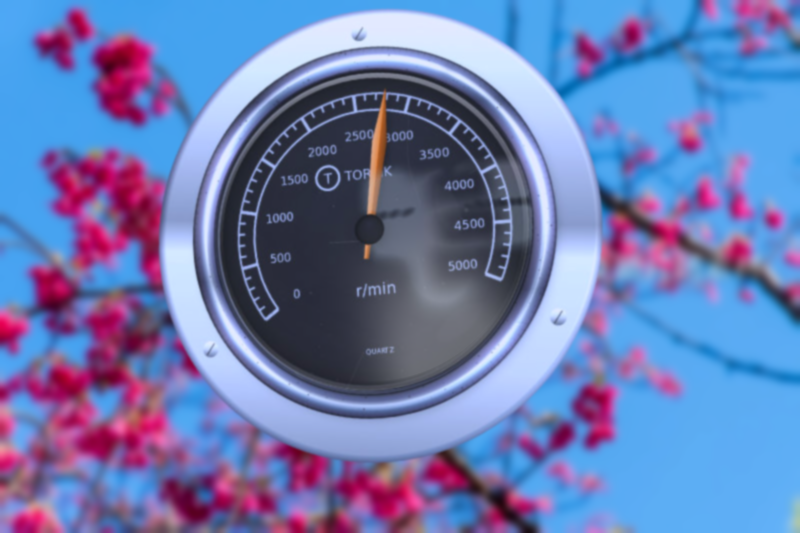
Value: rpm 2800
